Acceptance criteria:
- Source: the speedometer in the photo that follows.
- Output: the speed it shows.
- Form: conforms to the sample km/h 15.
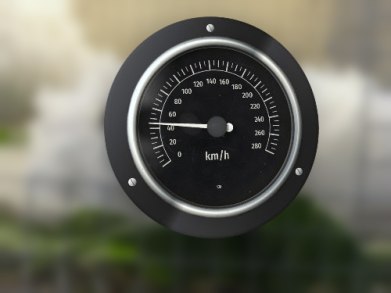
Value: km/h 45
